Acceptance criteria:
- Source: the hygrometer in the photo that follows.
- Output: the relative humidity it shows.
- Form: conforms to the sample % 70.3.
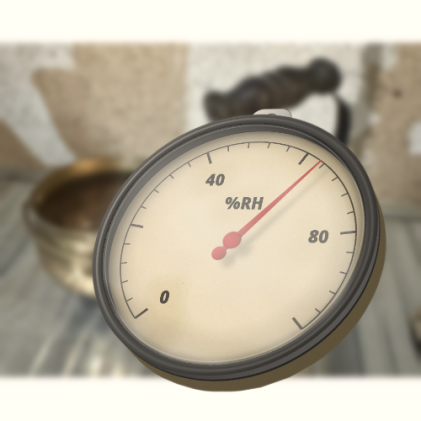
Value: % 64
